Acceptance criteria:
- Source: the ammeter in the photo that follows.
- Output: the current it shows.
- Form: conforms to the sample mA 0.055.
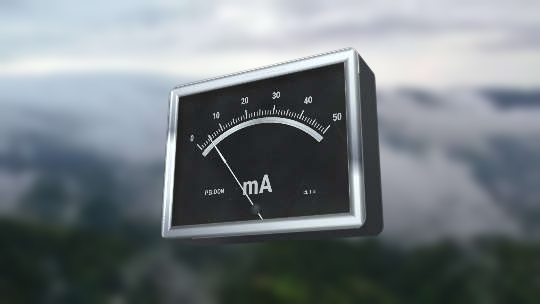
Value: mA 5
